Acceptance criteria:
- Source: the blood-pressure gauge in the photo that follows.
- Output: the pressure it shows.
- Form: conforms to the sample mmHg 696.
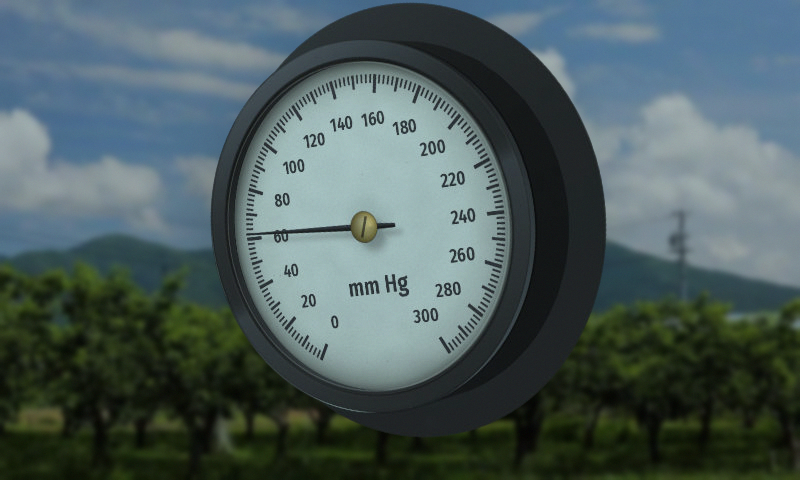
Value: mmHg 62
